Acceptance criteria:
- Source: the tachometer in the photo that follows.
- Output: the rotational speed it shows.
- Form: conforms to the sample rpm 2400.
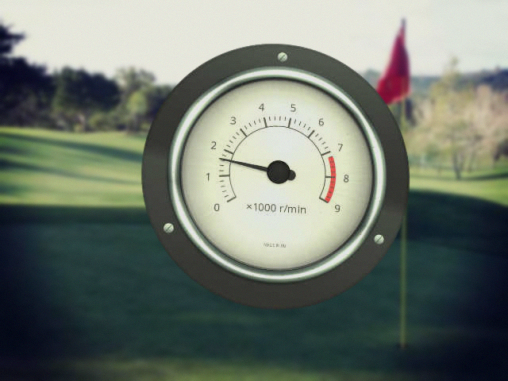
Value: rpm 1600
